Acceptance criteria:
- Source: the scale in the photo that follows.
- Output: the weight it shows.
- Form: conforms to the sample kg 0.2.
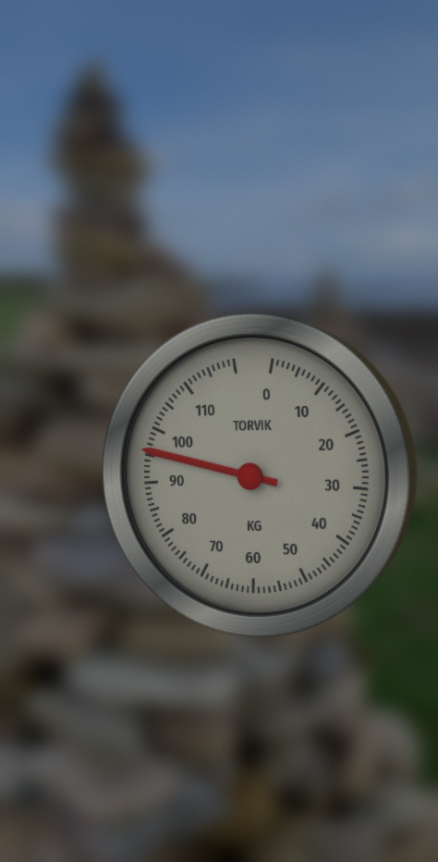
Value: kg 96
